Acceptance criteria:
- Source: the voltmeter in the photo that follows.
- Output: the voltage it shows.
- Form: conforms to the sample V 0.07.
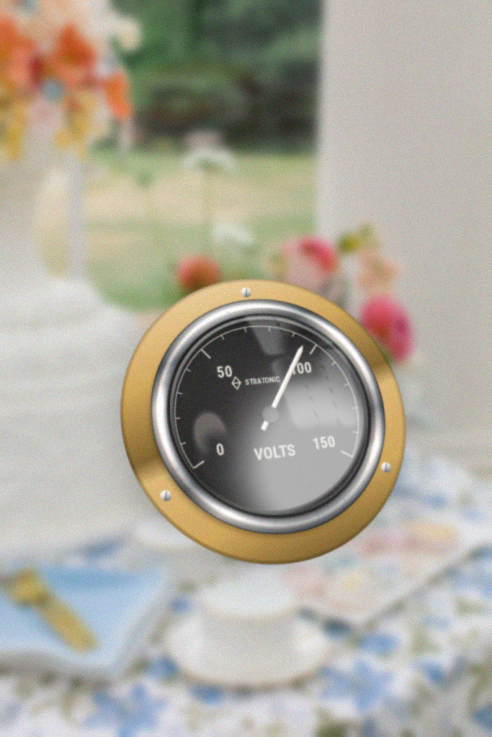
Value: V 95
